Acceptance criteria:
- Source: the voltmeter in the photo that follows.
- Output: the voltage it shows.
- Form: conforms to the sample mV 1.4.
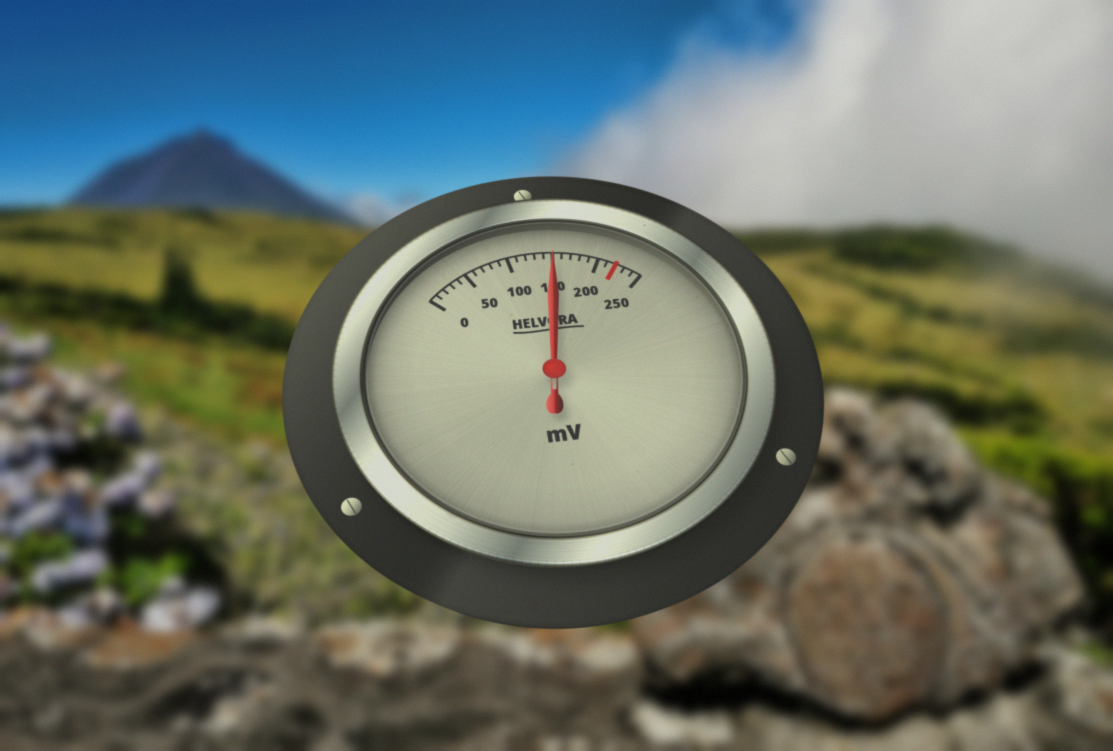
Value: mV 150
